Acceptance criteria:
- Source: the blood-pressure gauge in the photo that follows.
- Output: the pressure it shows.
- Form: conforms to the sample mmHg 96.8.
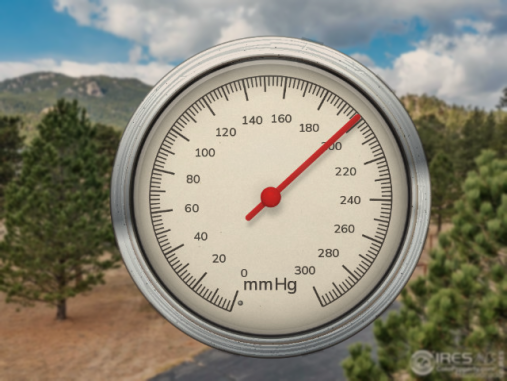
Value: mmHg 198
